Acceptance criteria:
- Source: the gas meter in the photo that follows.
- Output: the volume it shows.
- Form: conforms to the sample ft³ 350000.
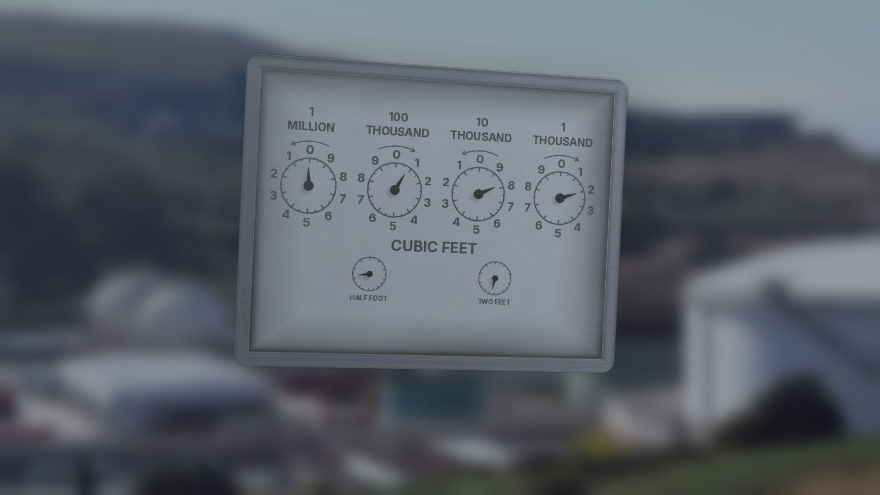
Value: ft³ 8200
